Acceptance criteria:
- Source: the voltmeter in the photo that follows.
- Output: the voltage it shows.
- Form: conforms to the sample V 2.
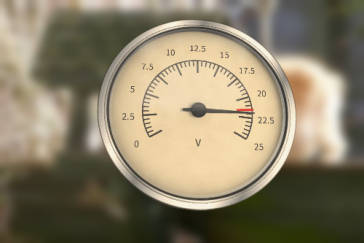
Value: V 22
